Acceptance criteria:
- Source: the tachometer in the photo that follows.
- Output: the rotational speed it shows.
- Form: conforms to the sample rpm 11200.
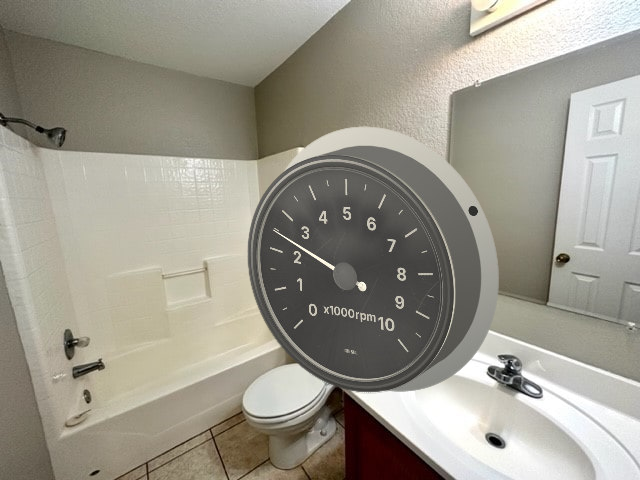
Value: rpm 2500
